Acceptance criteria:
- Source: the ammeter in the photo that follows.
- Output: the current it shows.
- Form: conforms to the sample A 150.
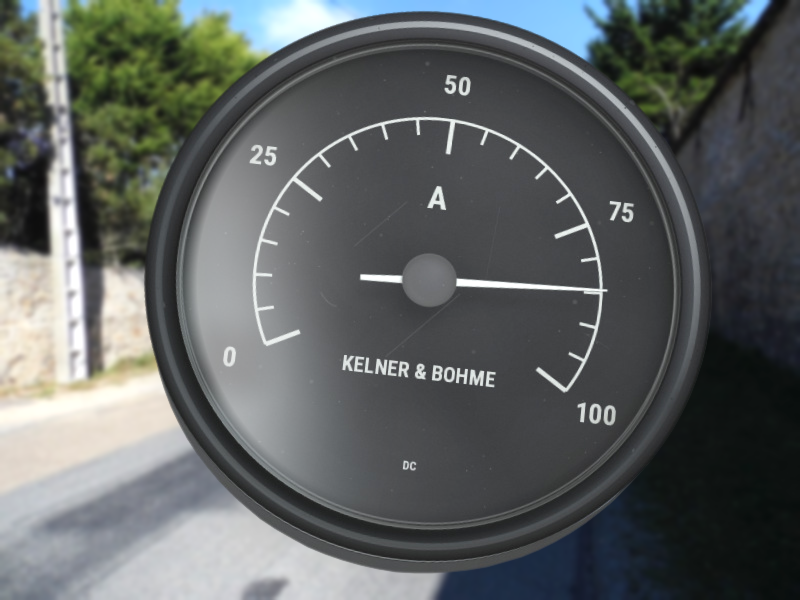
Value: A 85
